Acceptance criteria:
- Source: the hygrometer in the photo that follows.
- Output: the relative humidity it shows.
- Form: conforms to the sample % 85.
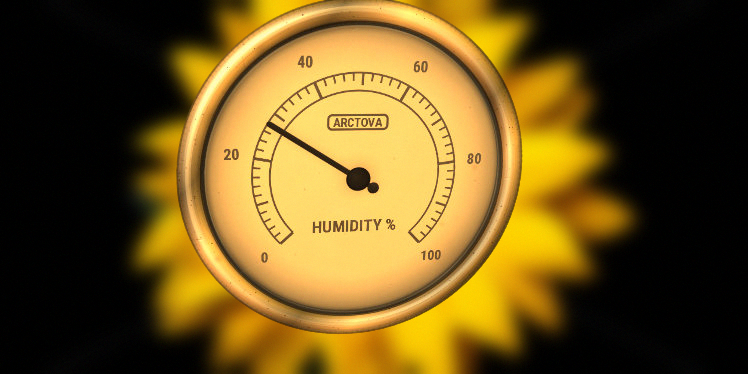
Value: % 28
